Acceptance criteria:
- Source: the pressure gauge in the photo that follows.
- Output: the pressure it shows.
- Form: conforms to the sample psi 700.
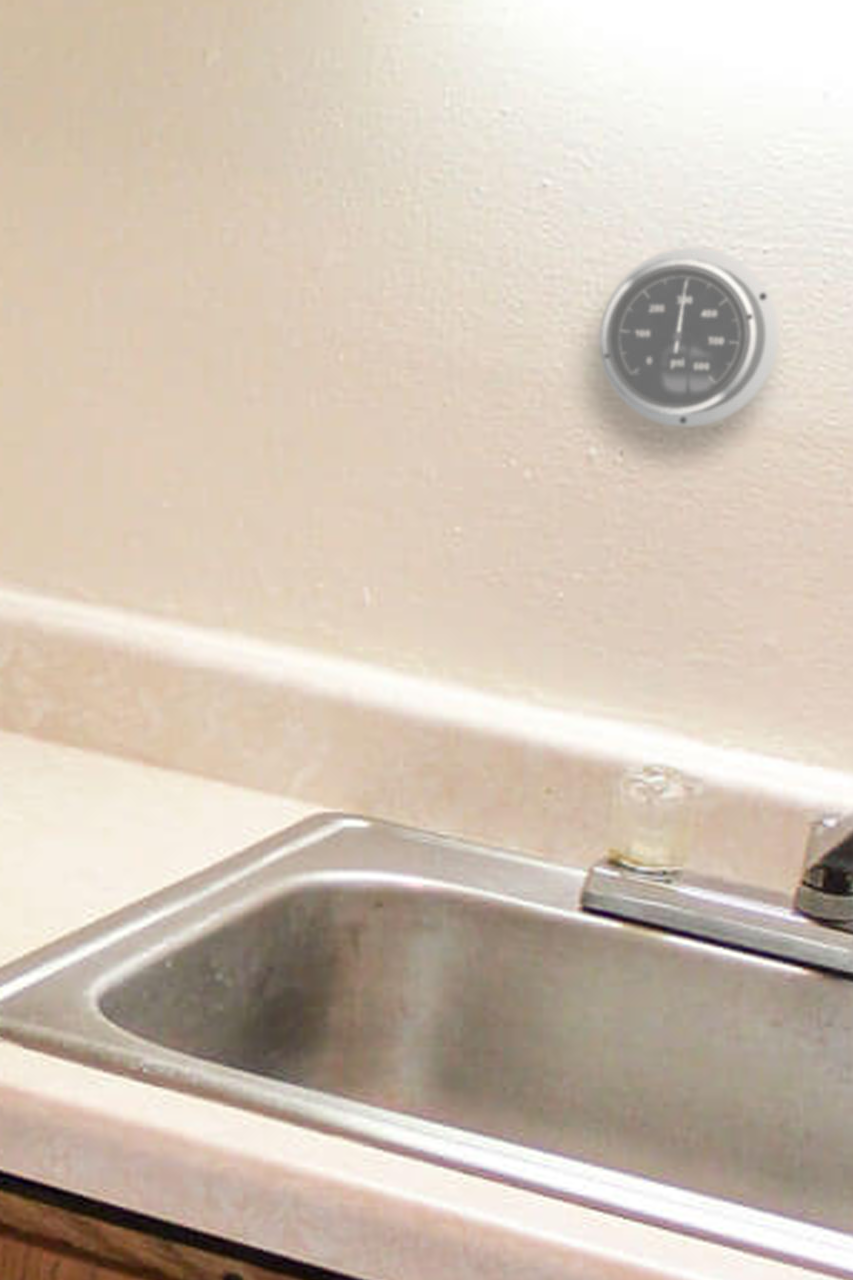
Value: psi 300
